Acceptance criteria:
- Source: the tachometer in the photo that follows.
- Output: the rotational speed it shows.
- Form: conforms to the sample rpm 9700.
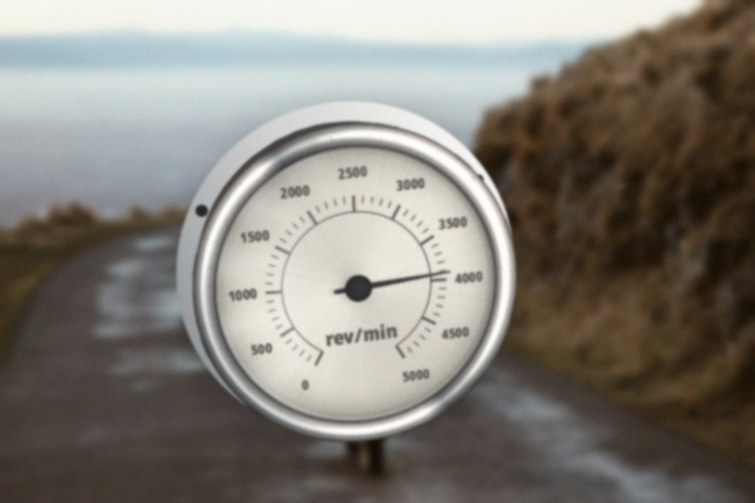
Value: rpm 3900
